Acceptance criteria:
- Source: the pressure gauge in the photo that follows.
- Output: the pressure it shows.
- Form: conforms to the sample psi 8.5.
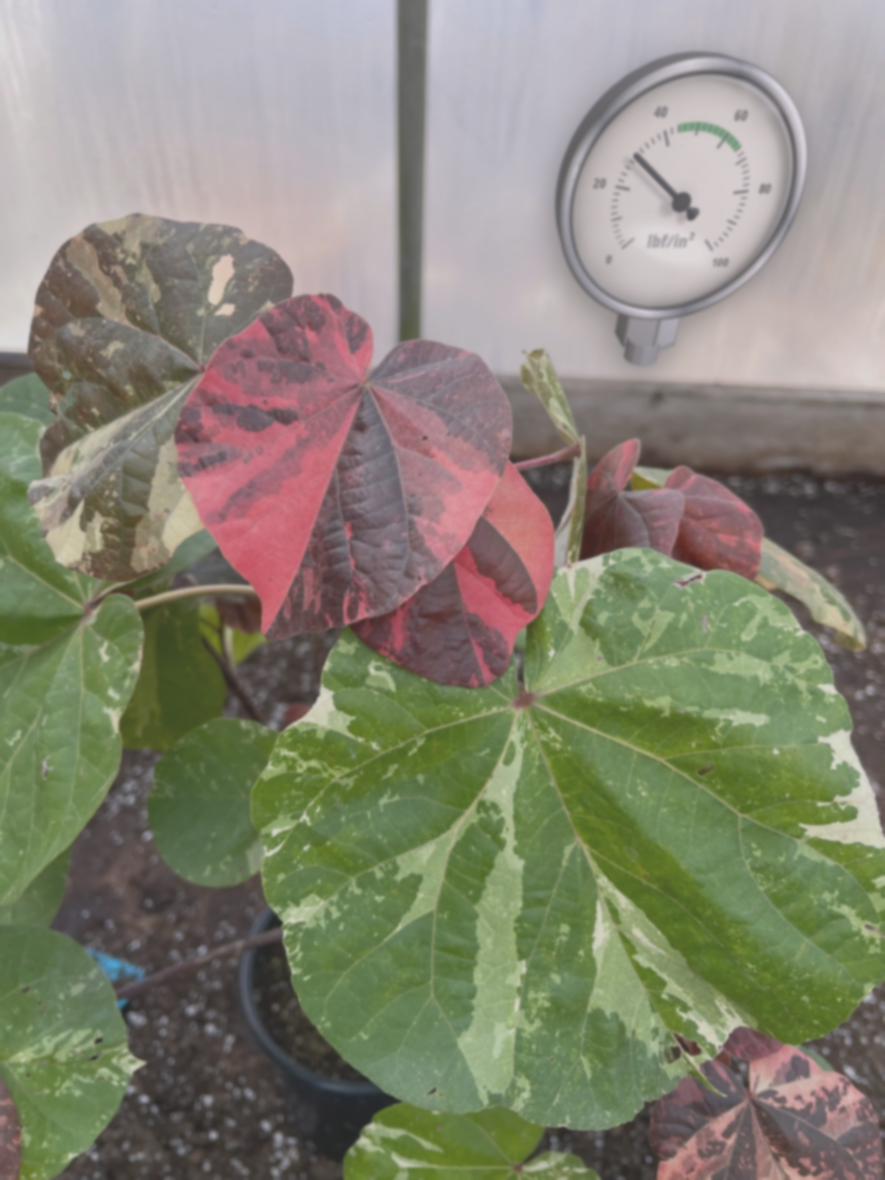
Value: psi 30
